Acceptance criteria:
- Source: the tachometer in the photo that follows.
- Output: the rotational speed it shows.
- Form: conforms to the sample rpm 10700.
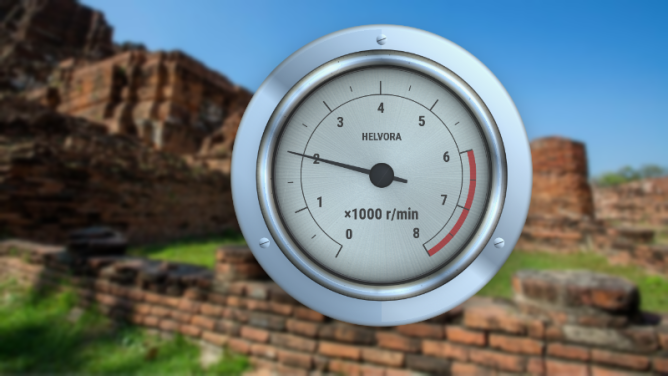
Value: rpm 2000
